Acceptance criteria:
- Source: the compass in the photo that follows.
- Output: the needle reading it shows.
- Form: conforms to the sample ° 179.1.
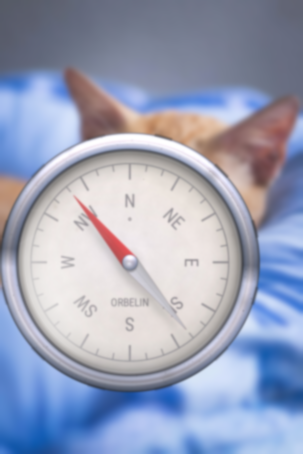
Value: ° 320
